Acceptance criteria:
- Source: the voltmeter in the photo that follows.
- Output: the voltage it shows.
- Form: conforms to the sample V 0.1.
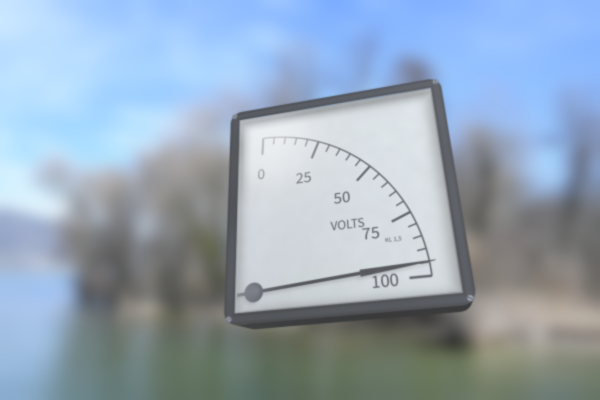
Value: V 95
